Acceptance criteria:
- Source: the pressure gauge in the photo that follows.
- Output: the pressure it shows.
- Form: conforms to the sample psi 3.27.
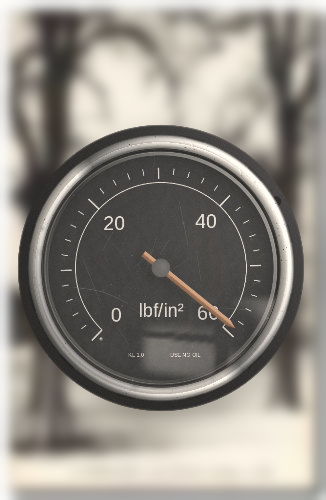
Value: psi 59
